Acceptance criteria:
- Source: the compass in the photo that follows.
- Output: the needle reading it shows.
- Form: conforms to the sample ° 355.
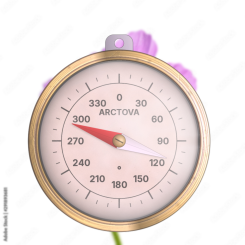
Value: ° 290
